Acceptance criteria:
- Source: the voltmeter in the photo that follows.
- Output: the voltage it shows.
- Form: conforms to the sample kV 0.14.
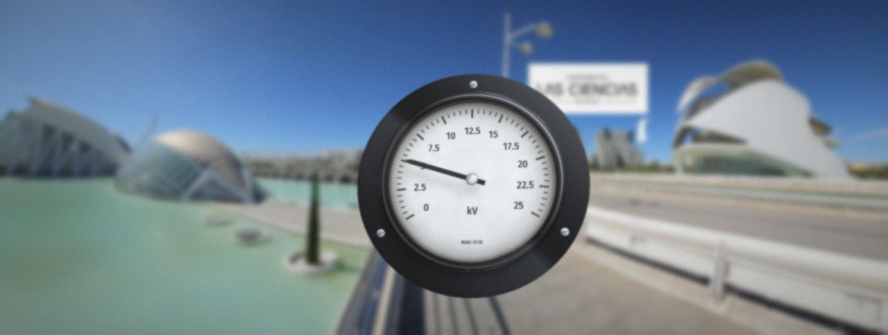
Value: kV 5
